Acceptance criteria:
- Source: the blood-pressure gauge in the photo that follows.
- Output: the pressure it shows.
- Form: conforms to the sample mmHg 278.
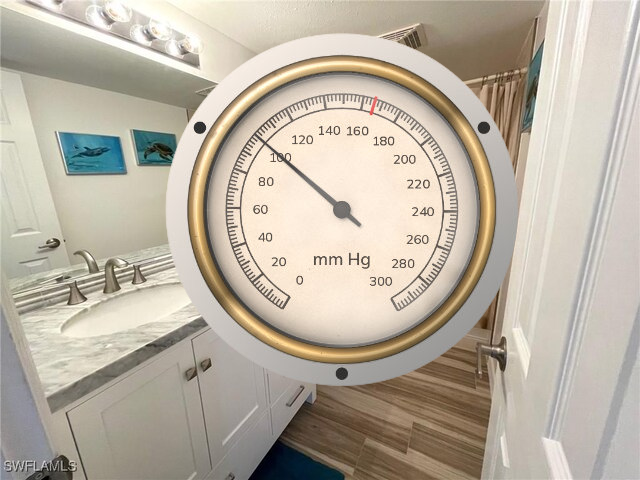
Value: mmHg 100
